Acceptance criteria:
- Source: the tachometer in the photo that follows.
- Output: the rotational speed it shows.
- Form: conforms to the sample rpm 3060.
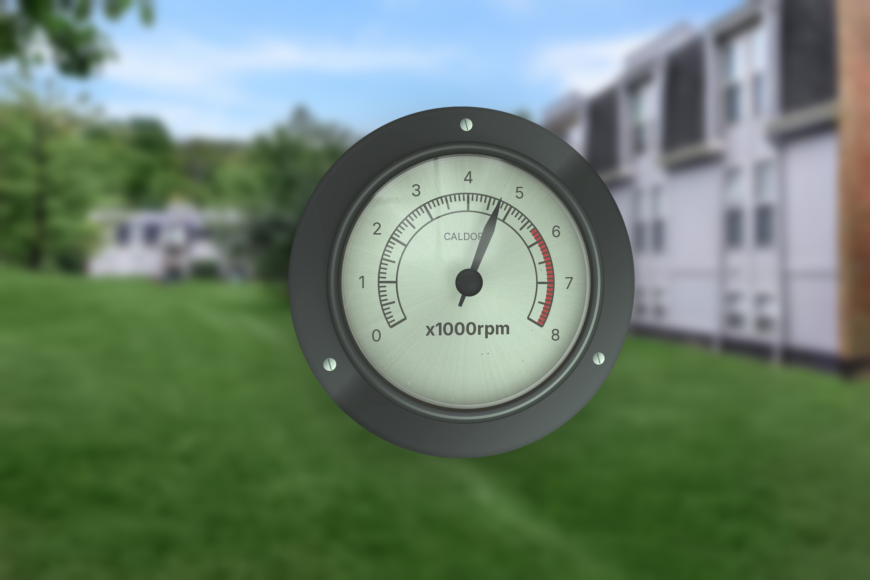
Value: rpm 4700
